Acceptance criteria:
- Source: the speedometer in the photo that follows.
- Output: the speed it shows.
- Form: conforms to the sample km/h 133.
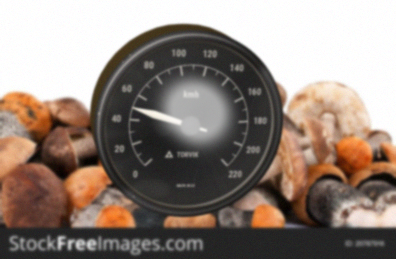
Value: km/h 50
